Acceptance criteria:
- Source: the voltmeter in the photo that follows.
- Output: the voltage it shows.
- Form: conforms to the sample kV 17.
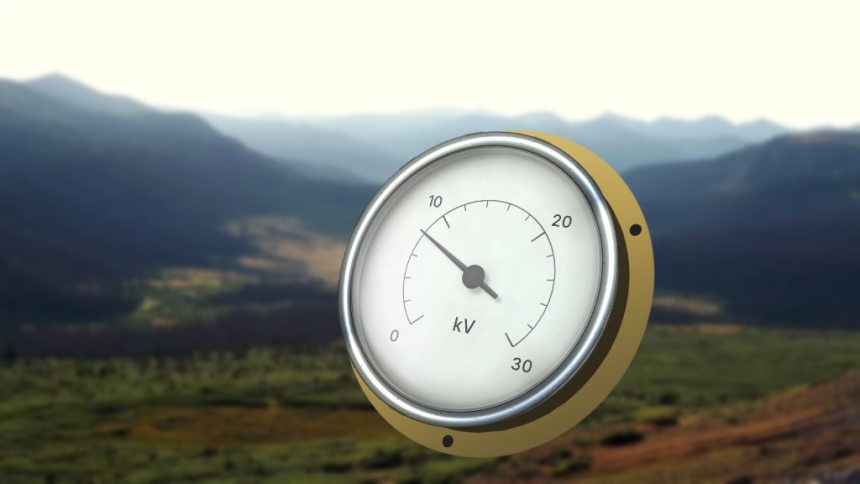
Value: kV 8
